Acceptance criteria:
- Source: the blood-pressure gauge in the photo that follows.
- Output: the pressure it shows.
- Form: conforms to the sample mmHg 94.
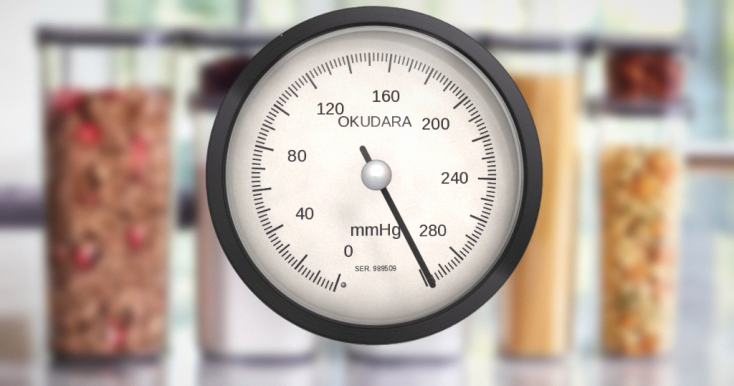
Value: mmHg 298
